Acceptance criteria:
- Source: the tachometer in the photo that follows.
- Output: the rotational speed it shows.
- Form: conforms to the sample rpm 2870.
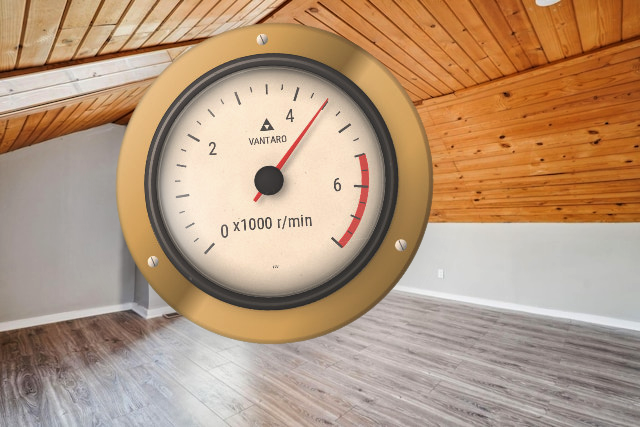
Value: rpm 4500
